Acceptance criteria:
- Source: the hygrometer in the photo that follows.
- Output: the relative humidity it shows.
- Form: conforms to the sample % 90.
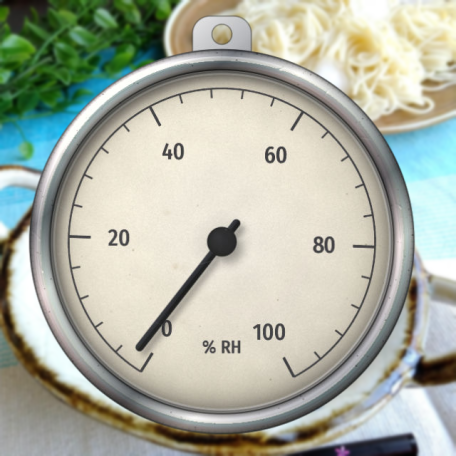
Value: % 2
